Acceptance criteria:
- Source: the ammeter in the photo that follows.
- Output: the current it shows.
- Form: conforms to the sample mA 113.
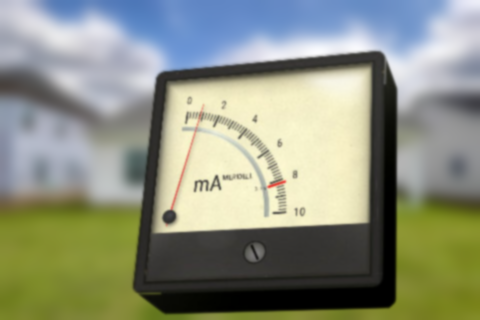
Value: mA 1
